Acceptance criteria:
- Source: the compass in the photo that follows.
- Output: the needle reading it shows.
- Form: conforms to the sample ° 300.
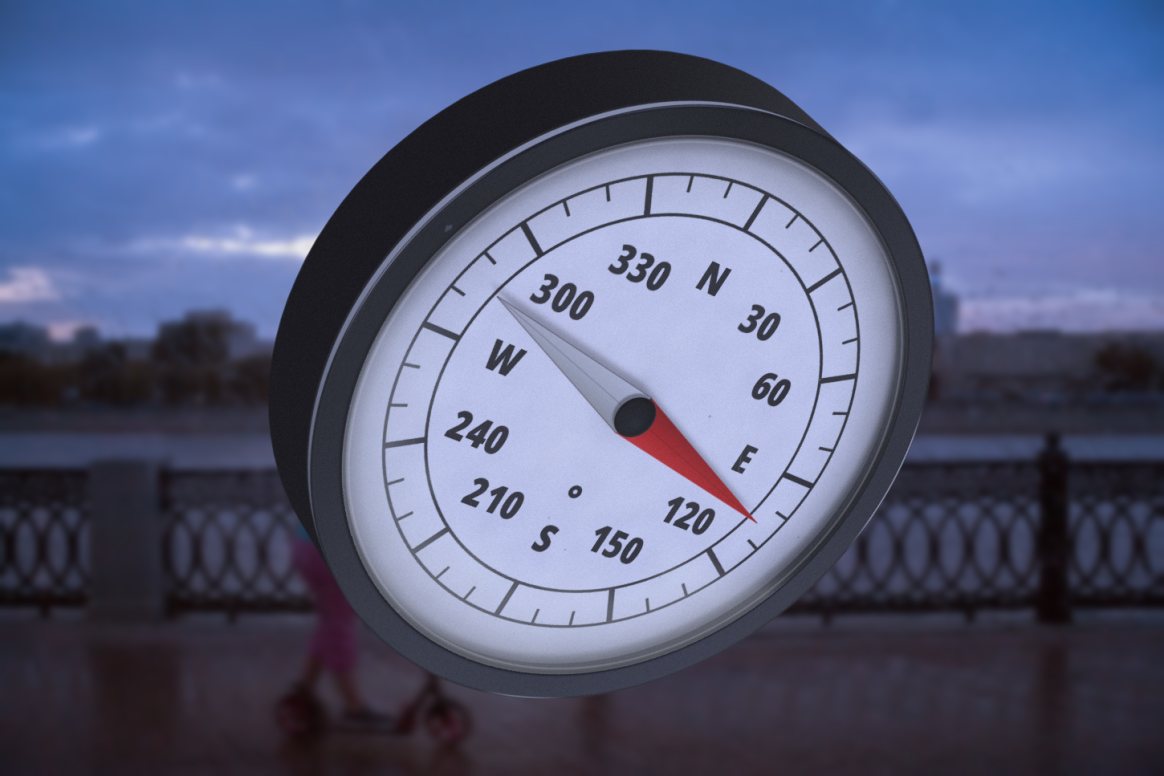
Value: ° 105
